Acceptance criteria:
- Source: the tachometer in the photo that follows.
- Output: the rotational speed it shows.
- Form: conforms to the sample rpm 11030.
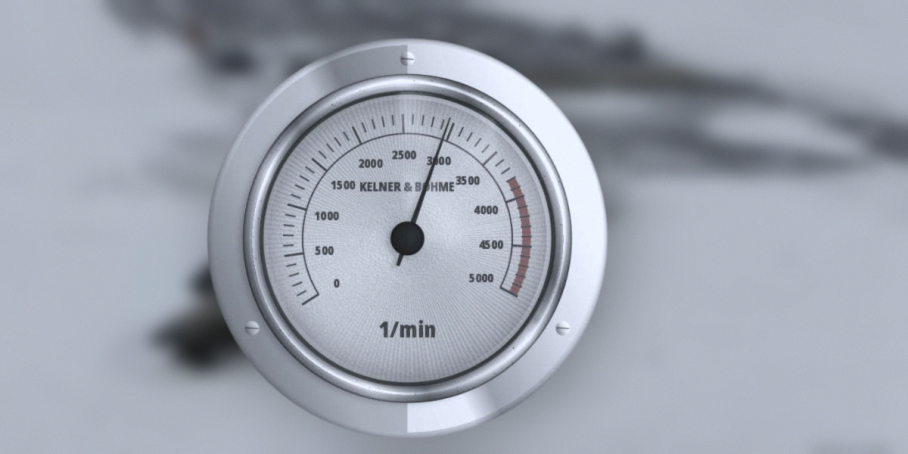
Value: rpm 2950
